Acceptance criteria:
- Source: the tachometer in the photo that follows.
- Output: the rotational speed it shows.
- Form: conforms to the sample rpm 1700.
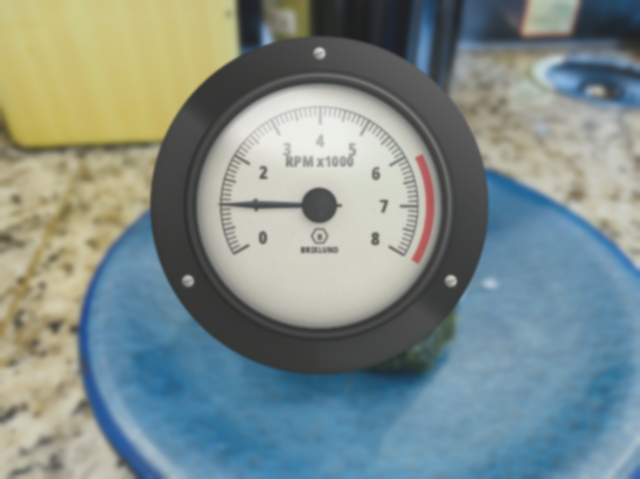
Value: rpm 1000
